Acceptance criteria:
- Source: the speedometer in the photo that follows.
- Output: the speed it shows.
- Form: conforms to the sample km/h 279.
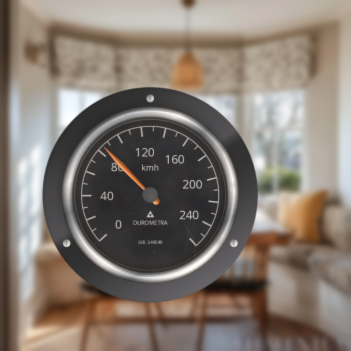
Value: km/h 85
